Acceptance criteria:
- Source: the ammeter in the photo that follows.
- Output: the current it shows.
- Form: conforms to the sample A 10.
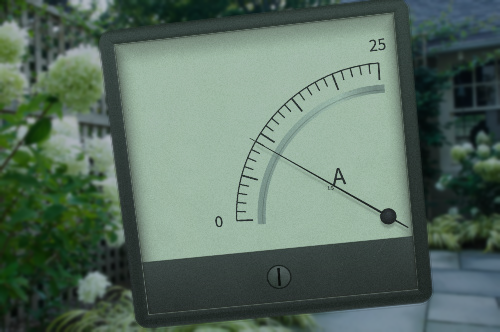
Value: A 9
